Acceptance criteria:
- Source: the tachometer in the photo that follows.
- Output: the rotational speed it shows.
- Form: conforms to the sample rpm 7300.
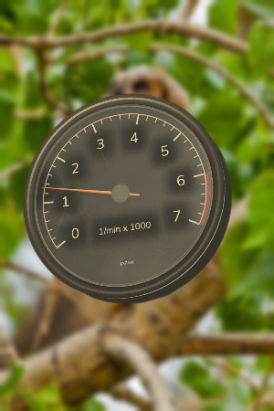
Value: rpm 1300
